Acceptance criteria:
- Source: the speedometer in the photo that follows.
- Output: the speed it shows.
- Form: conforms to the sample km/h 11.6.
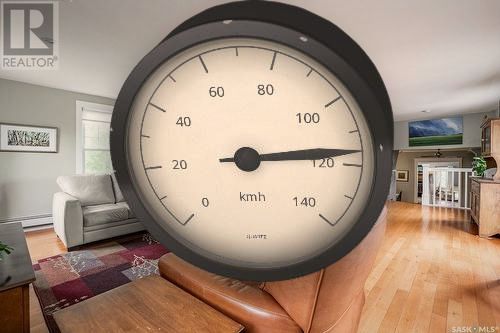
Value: km/h 115
